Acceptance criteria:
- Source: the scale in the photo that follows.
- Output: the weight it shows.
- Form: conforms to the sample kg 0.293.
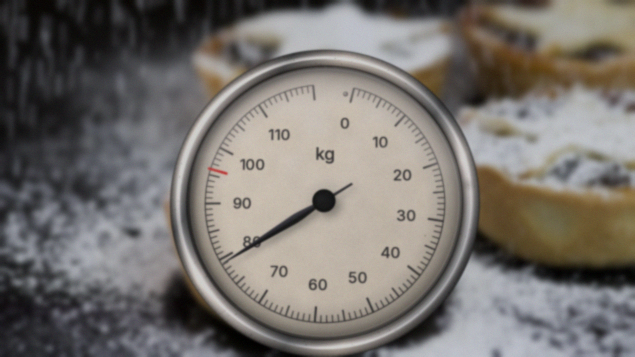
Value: kg 79
